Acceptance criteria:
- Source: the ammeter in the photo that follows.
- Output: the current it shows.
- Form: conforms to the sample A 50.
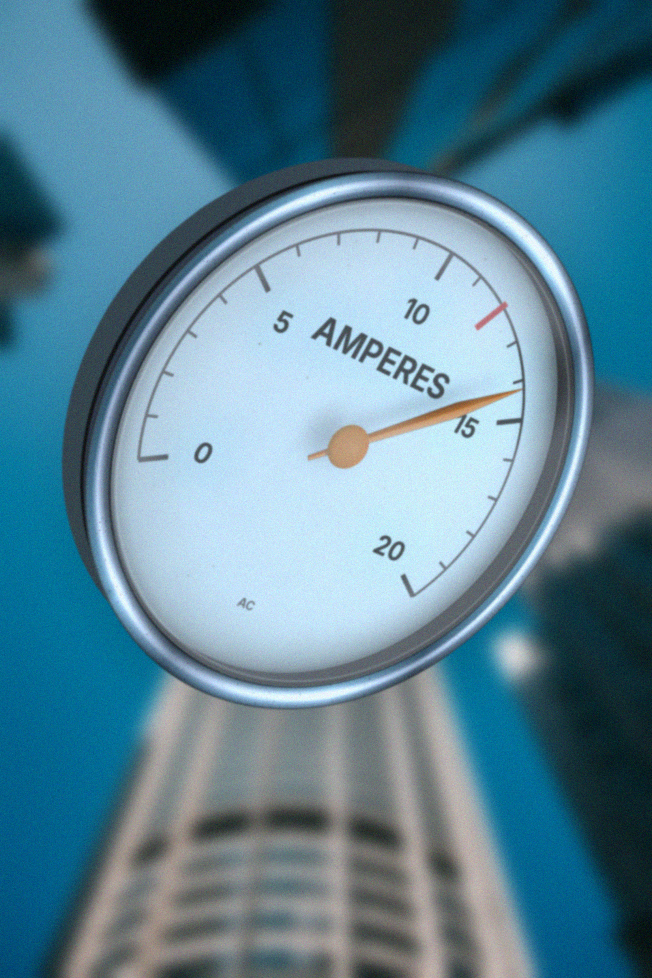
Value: A 14
